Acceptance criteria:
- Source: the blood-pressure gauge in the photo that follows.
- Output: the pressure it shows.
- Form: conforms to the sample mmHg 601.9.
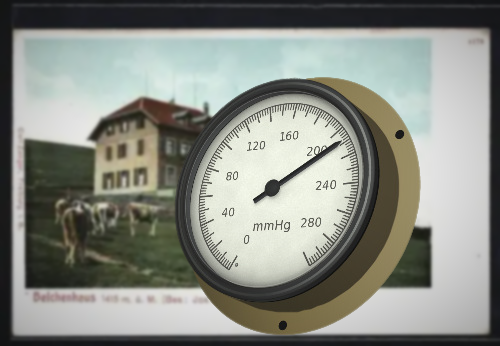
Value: mmHg 210
